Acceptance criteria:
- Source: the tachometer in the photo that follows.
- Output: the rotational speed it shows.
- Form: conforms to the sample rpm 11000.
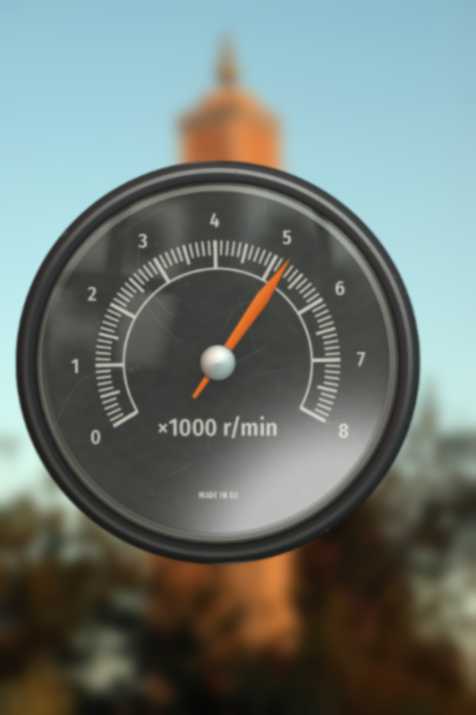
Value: rpm 5200
